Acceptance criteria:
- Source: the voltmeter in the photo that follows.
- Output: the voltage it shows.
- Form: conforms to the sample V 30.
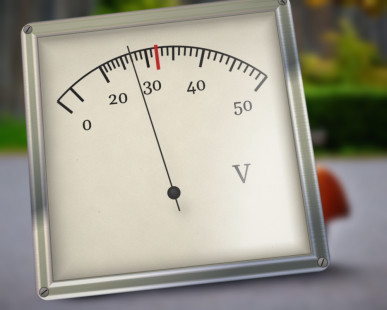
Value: V 27
